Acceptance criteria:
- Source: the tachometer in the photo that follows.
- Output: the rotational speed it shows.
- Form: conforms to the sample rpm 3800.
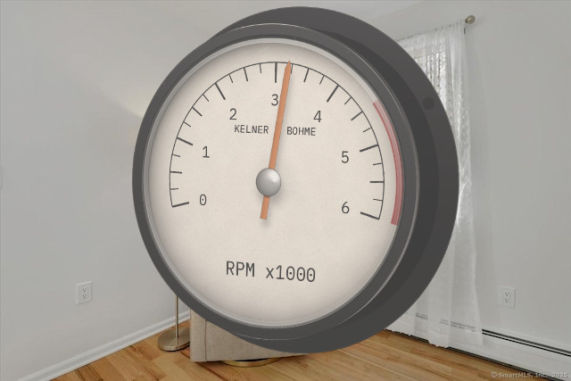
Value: rpm 3250
